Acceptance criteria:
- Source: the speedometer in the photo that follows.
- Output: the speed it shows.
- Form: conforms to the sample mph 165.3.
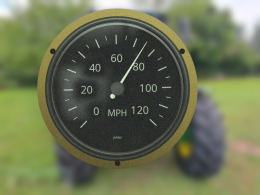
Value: mph 75
